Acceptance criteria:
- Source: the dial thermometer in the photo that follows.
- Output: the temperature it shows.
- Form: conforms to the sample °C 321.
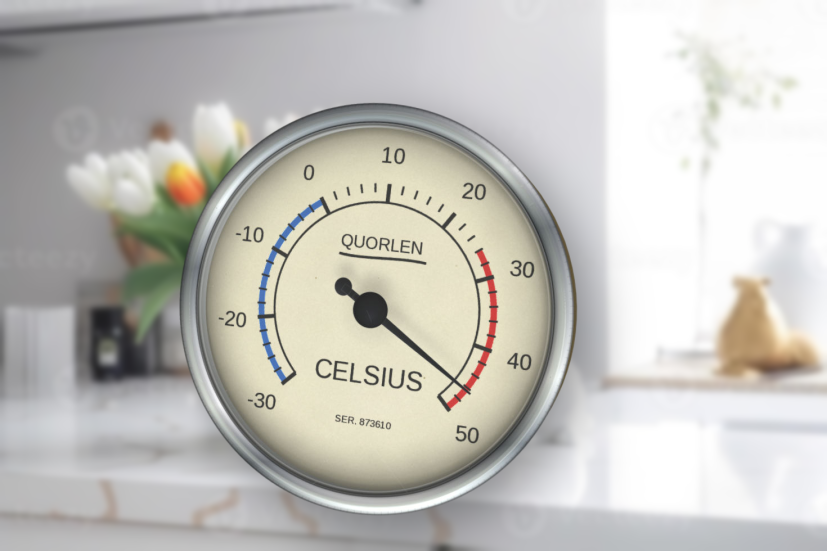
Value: °C 46
